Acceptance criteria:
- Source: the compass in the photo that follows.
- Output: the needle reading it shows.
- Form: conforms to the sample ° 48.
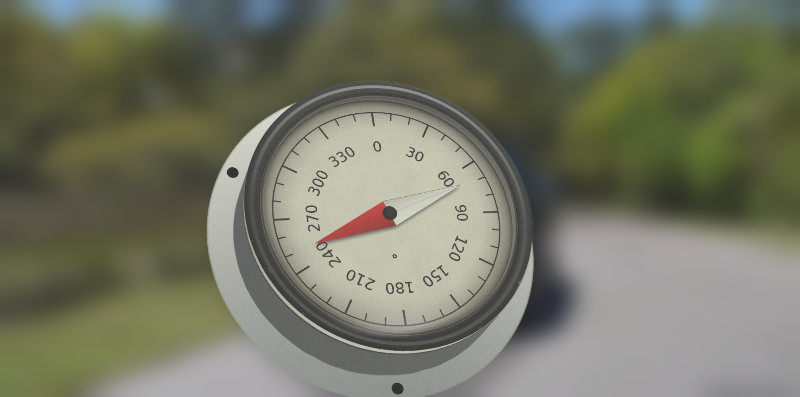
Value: ° 250
